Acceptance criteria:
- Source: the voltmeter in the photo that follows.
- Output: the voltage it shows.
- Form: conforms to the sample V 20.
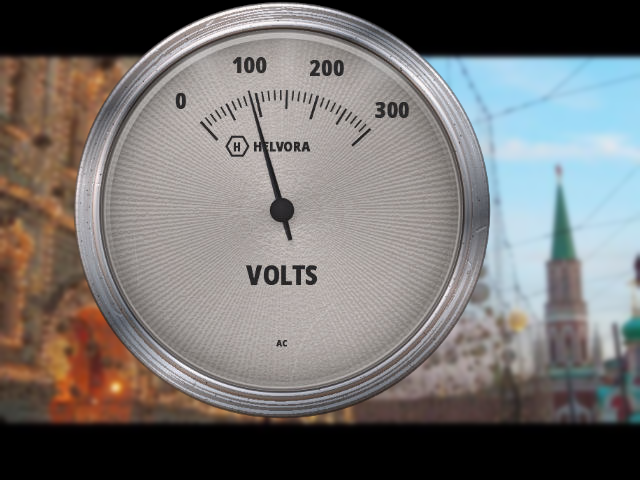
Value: V 90
